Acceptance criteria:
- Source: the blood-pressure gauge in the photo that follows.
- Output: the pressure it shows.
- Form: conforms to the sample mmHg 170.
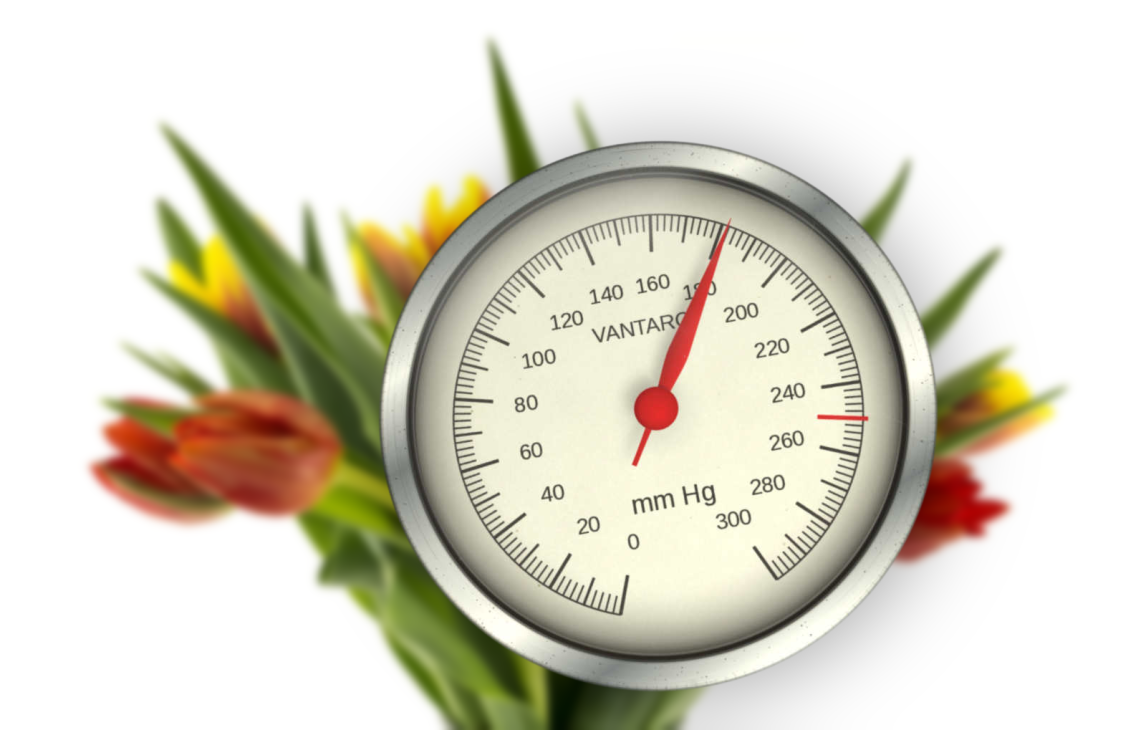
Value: mmHg 182
